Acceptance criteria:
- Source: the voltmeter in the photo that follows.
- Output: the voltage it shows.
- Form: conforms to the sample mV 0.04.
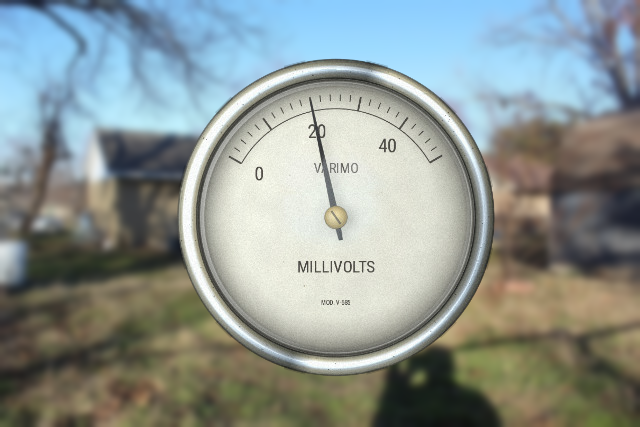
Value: mV 20
